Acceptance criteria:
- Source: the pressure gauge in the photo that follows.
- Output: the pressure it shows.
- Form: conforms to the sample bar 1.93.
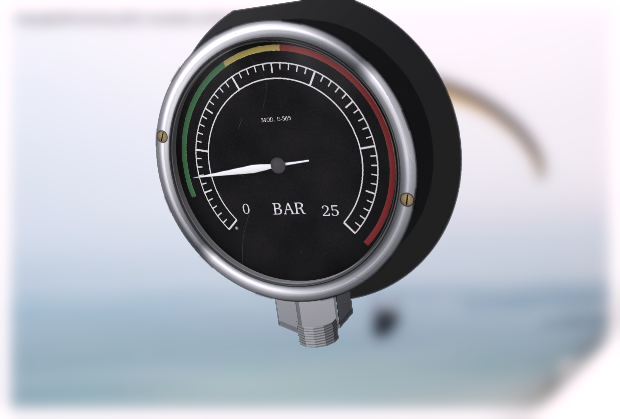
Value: bar 3.5
